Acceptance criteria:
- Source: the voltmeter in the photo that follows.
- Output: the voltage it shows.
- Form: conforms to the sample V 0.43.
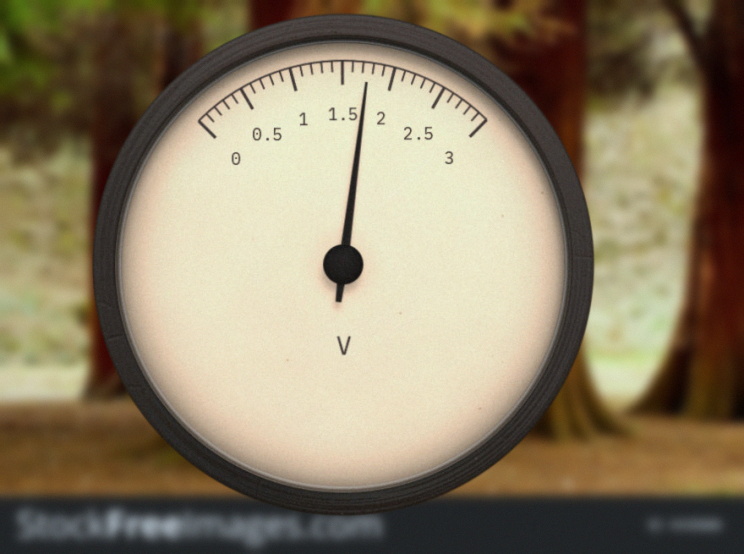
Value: V 1.75
